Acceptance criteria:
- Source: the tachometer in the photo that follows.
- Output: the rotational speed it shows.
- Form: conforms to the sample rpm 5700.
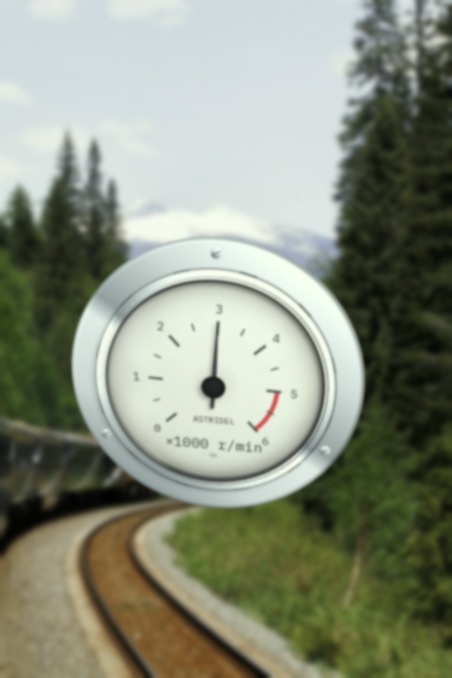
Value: rpm 3000
